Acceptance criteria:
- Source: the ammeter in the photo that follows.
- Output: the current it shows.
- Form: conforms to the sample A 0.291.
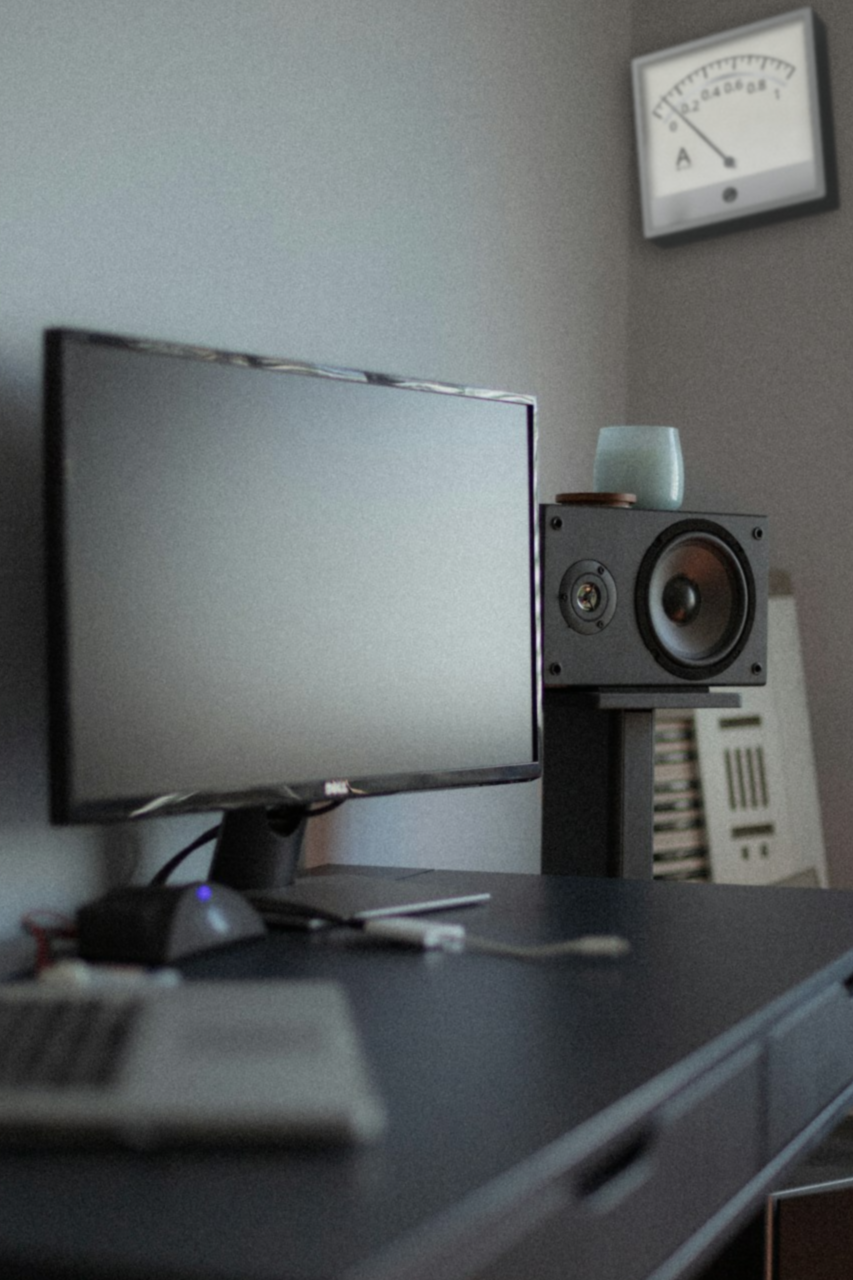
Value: A 0.1
